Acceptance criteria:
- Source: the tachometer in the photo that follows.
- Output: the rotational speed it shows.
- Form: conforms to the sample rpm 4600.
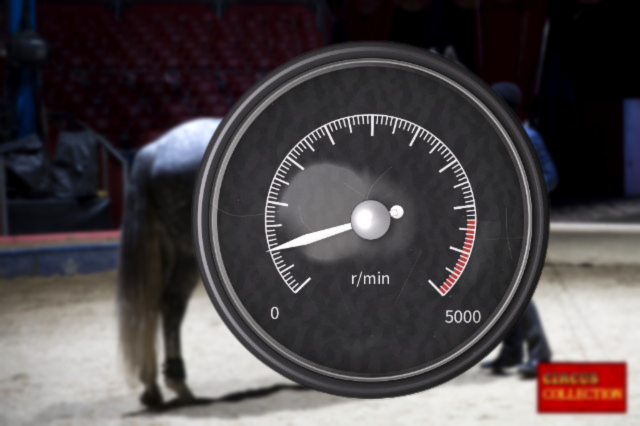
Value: rpm 500
